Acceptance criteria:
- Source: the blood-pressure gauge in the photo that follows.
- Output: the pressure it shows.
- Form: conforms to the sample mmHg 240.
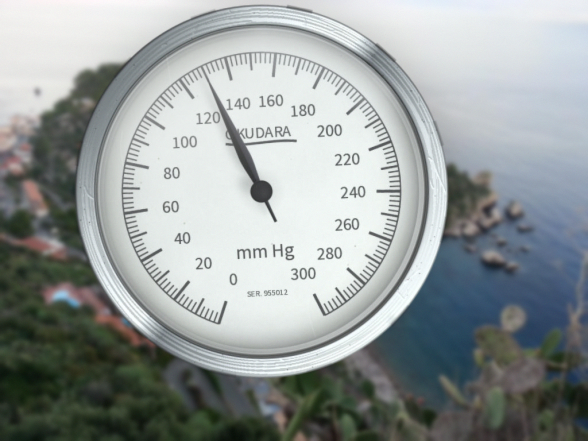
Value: mmHg 130
